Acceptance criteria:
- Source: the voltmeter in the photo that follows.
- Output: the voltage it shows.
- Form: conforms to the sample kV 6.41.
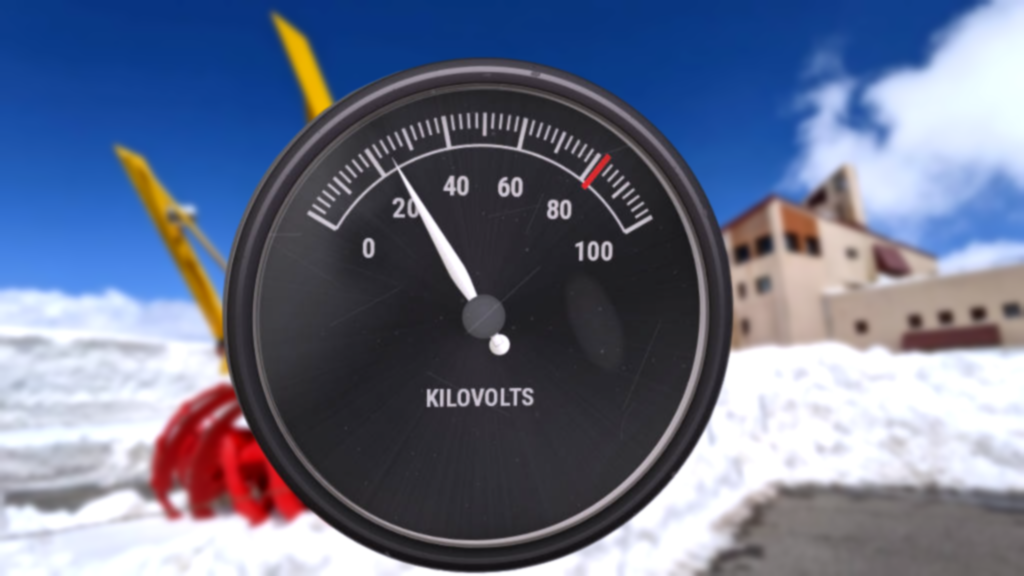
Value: kV 24
